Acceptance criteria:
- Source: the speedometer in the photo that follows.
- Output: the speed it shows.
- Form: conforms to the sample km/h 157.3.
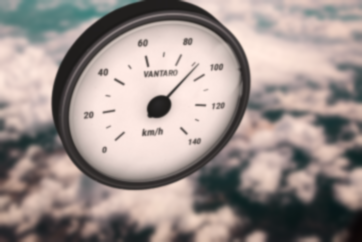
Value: km/h 90
